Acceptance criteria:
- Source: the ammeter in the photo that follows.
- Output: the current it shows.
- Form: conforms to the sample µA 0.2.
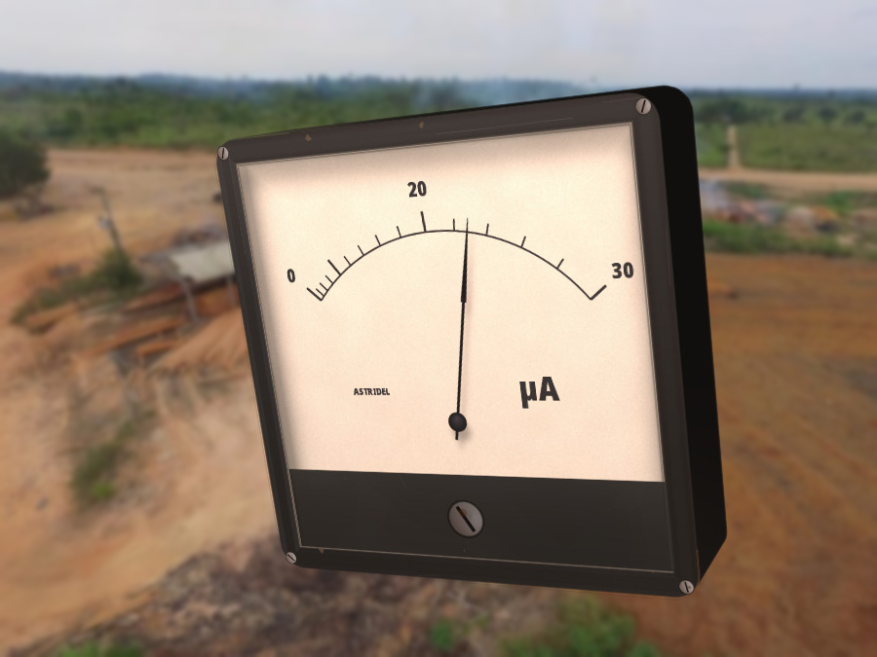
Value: µA 23
